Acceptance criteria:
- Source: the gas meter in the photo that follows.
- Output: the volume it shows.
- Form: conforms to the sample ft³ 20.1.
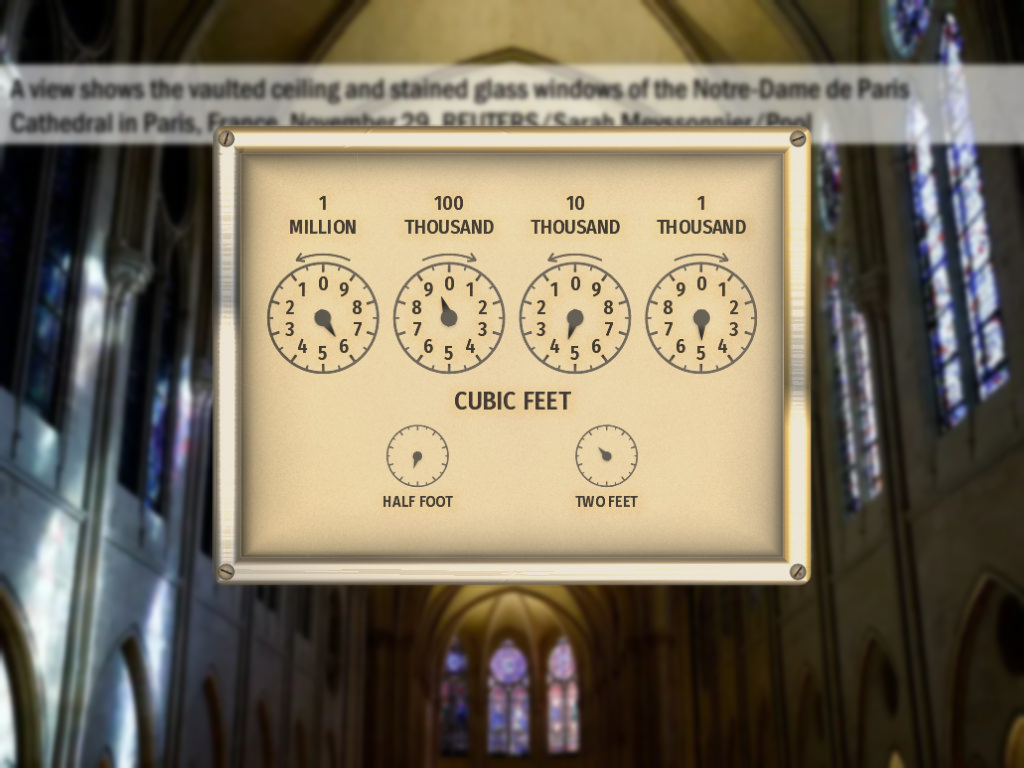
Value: ft³ 594500
